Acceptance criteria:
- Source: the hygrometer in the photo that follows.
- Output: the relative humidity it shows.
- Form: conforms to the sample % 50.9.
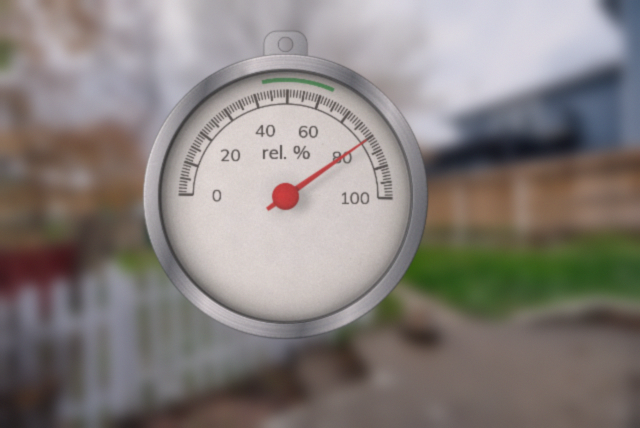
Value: % 80
